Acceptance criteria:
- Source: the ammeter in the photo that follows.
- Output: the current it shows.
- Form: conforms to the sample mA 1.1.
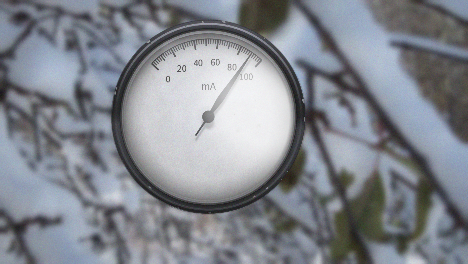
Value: mA 90
